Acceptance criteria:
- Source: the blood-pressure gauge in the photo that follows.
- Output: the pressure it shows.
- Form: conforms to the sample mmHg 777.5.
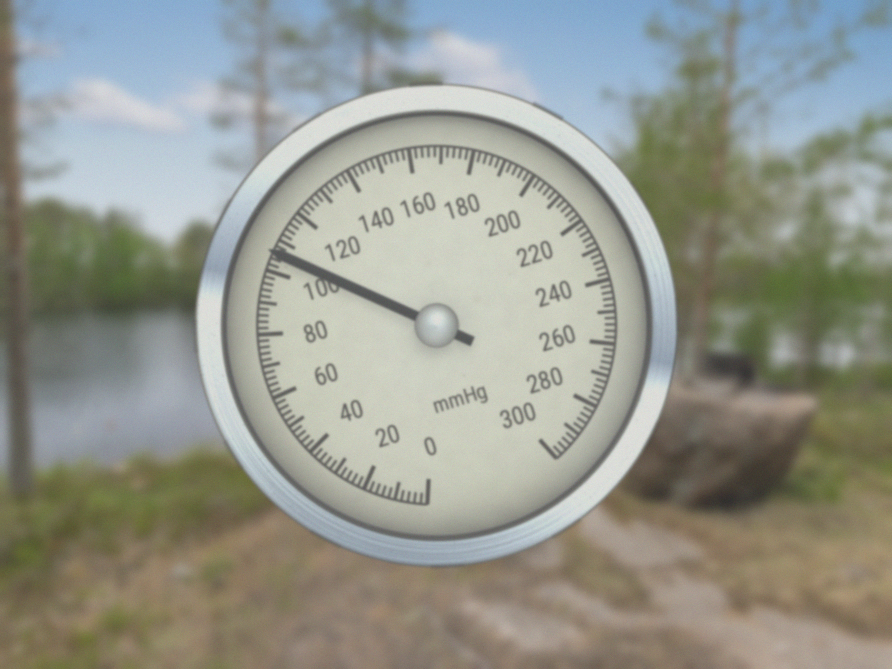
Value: mmHg 106
